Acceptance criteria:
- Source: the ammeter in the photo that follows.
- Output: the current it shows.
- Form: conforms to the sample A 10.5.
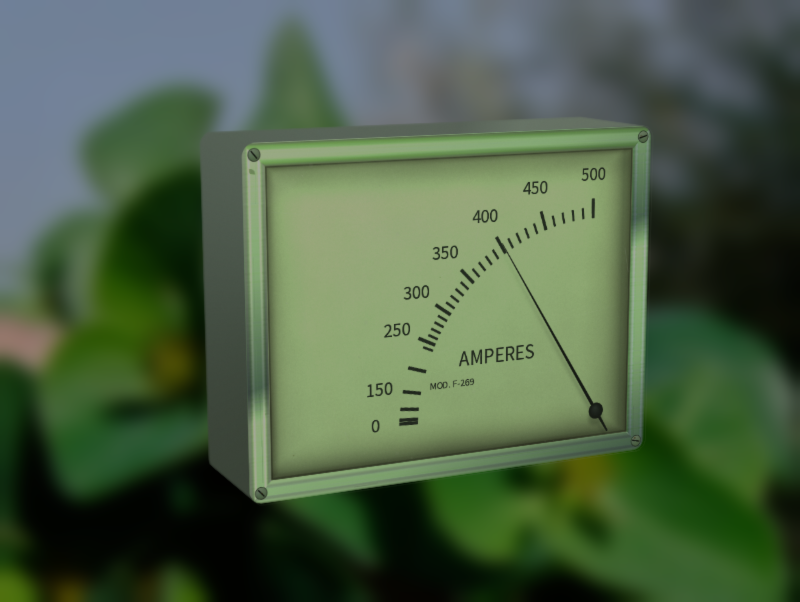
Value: A 400
